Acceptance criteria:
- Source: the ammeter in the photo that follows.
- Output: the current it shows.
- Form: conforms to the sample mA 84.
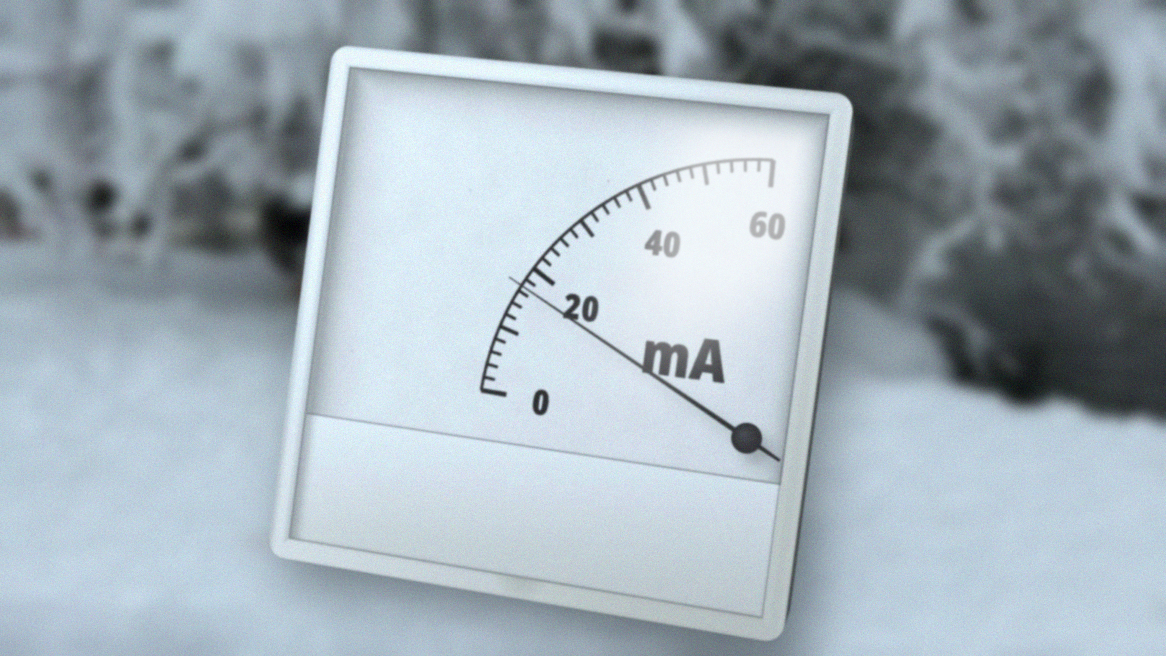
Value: mA 17
